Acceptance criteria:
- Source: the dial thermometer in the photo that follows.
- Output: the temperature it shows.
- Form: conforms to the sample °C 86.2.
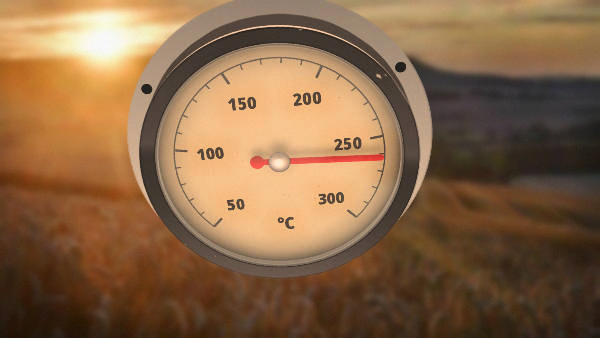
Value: °C 260
